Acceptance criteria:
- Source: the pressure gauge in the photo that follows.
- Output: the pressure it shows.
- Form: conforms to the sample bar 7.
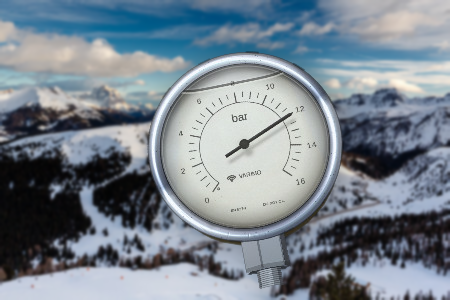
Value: bar 12
